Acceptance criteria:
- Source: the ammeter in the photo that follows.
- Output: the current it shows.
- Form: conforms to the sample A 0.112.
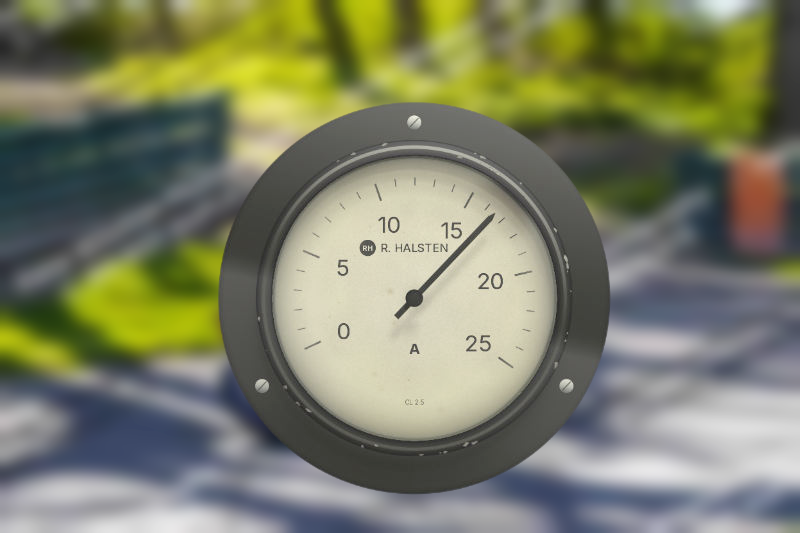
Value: A 16.5
